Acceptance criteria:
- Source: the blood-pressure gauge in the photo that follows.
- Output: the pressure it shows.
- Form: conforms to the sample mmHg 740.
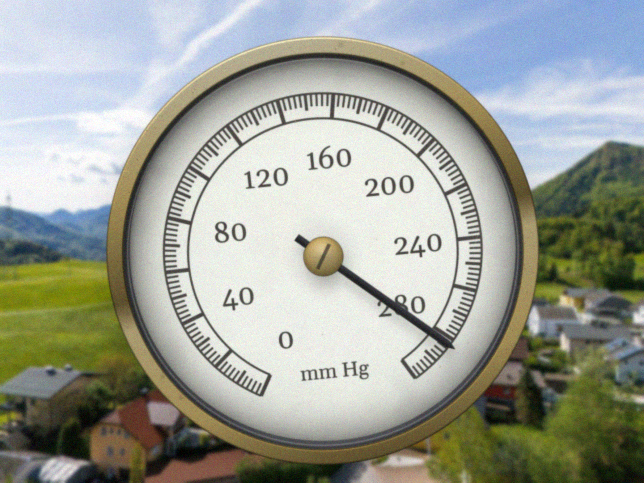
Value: mmHg 282
